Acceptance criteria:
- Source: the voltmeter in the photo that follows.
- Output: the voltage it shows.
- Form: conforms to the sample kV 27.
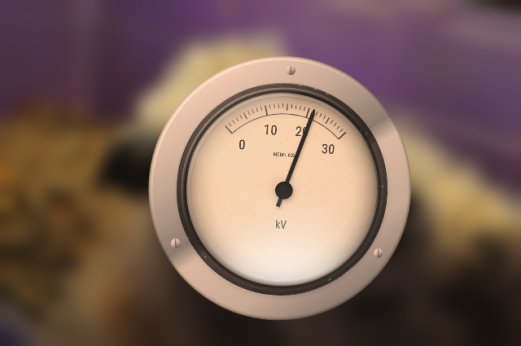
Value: kV 21
